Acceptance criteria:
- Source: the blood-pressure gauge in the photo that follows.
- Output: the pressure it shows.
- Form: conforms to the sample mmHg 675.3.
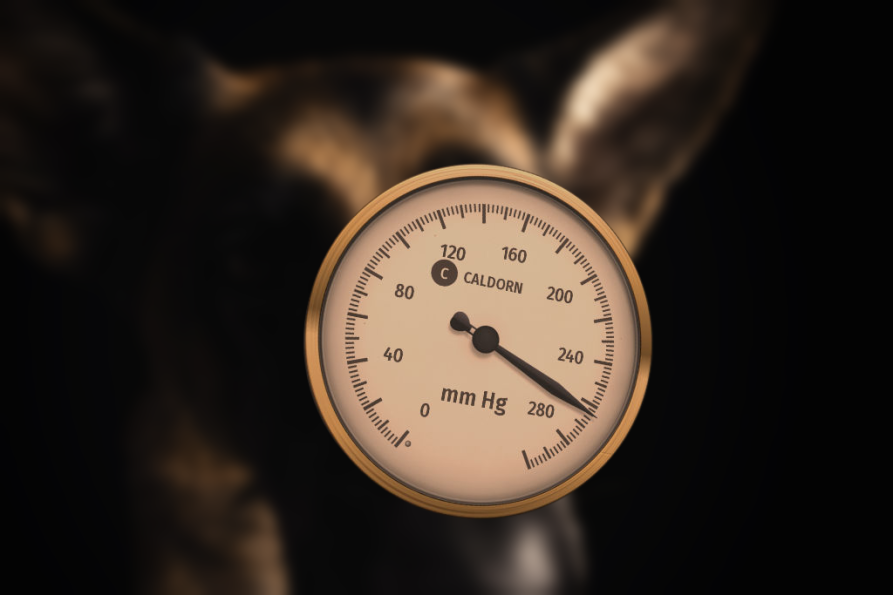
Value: mmHg 264
